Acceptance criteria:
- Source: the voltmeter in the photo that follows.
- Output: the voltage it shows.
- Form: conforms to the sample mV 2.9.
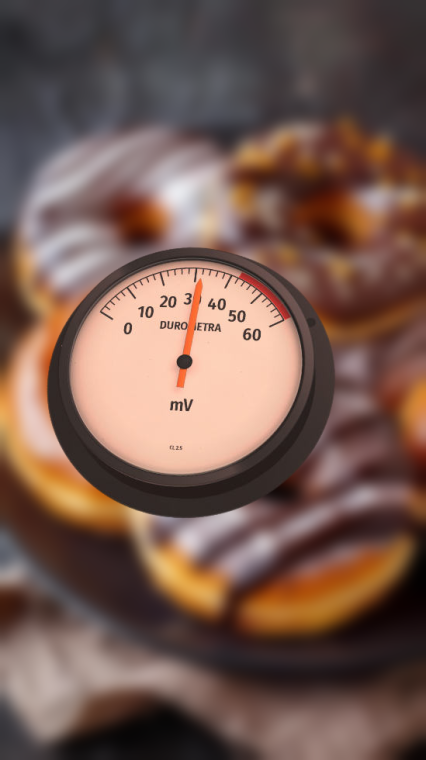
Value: mV 32
